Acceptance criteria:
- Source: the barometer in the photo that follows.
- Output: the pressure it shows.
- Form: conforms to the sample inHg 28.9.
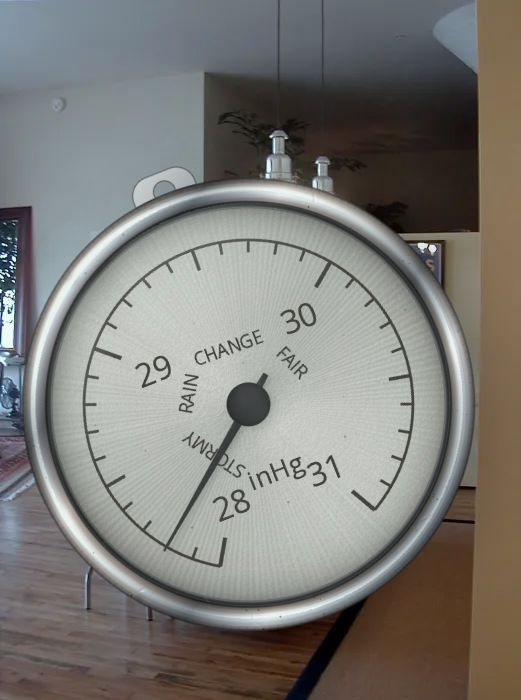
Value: inHg 28.2
